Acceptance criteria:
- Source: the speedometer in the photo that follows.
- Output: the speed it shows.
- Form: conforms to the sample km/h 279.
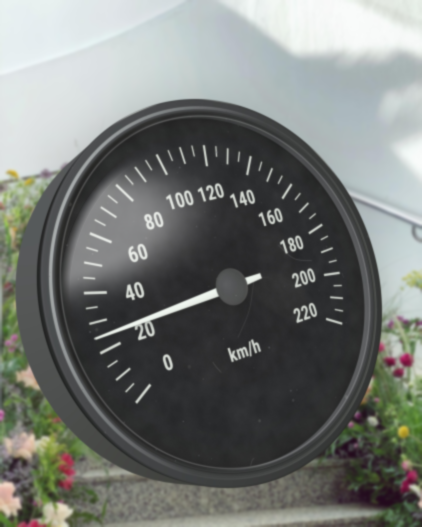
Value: km/h 25
